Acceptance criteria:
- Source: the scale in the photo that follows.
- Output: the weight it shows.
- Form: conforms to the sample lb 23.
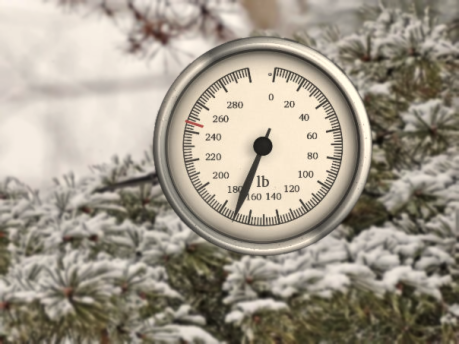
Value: lb 170
